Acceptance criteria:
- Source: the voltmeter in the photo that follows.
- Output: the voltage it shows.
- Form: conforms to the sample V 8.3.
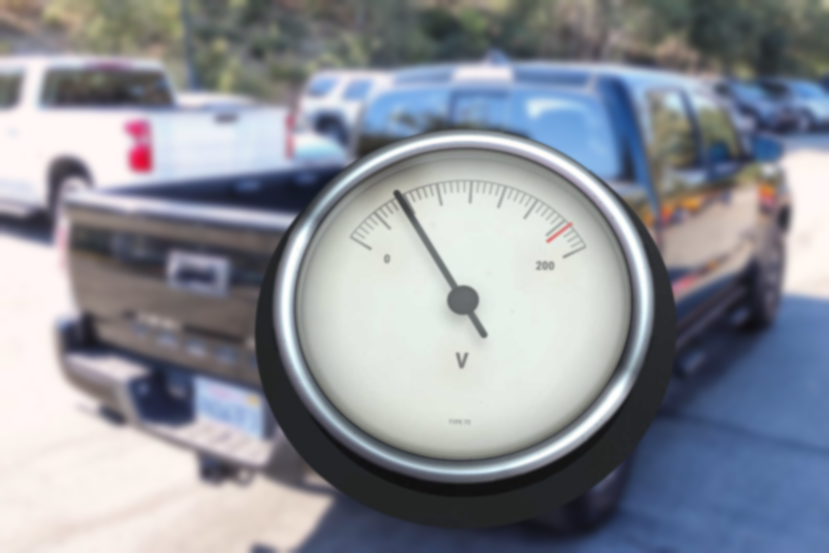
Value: V 45
